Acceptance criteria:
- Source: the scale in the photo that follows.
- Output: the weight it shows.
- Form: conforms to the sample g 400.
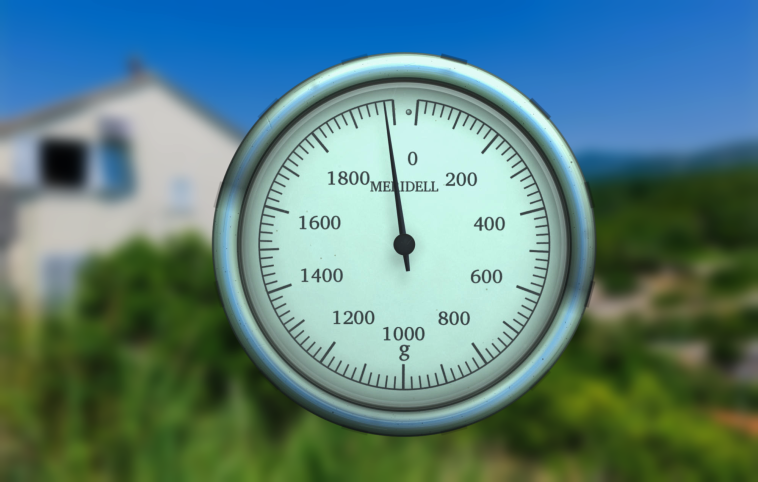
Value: g 1980
